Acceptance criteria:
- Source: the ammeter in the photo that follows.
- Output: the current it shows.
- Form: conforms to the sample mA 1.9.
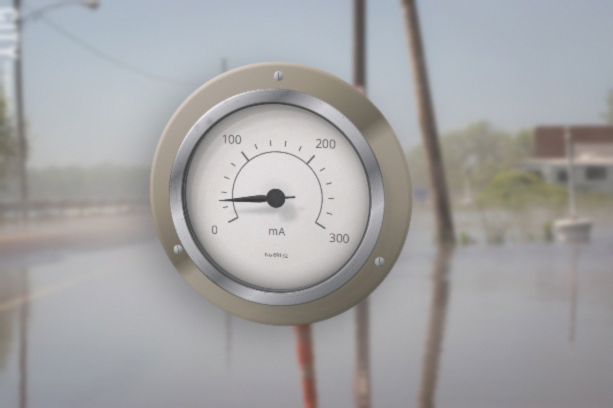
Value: mA 30
